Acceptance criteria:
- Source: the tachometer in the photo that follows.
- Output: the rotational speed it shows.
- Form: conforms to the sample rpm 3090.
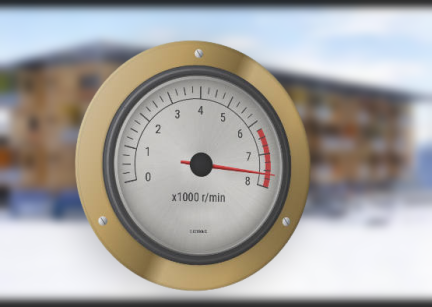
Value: rpm 7625
